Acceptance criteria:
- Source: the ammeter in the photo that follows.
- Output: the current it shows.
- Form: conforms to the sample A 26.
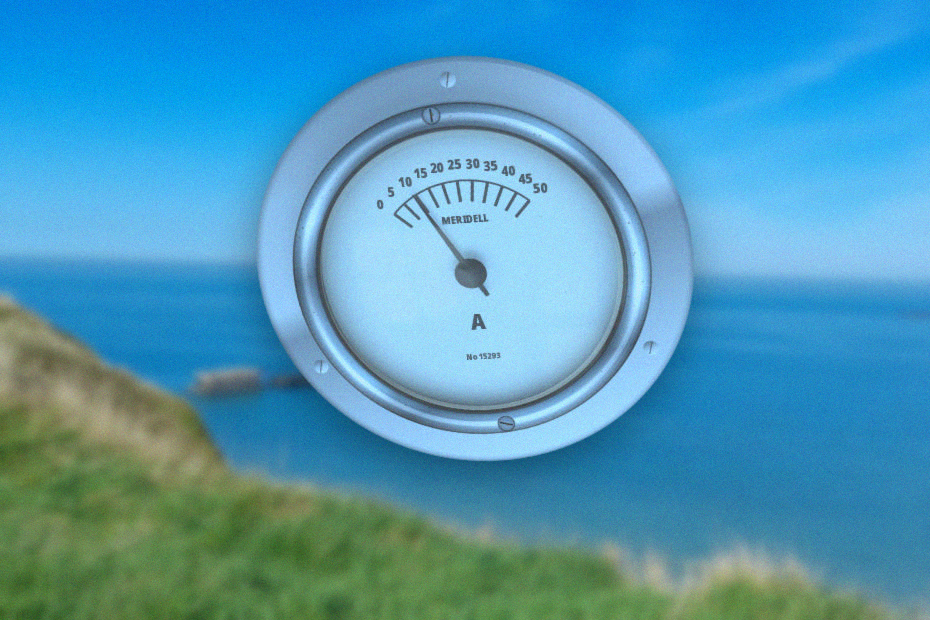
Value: A 10
